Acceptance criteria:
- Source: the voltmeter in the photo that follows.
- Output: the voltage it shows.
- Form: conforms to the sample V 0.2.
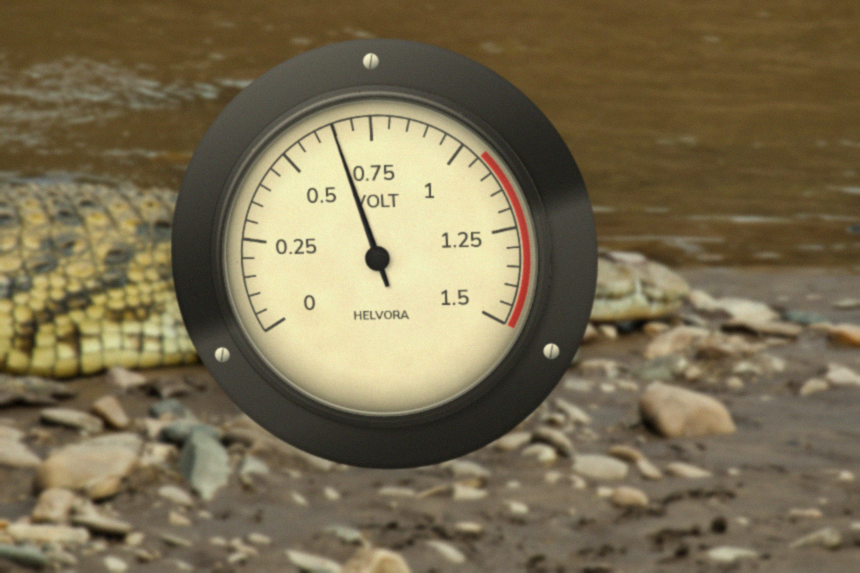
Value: V 0.65
